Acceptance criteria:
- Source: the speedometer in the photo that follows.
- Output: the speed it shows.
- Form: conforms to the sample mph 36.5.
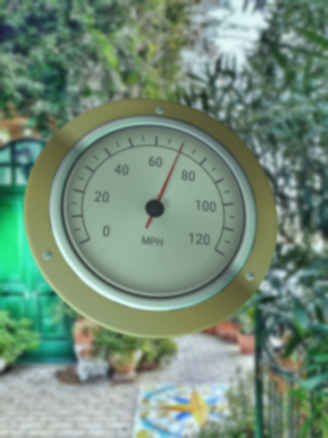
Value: mph 70
